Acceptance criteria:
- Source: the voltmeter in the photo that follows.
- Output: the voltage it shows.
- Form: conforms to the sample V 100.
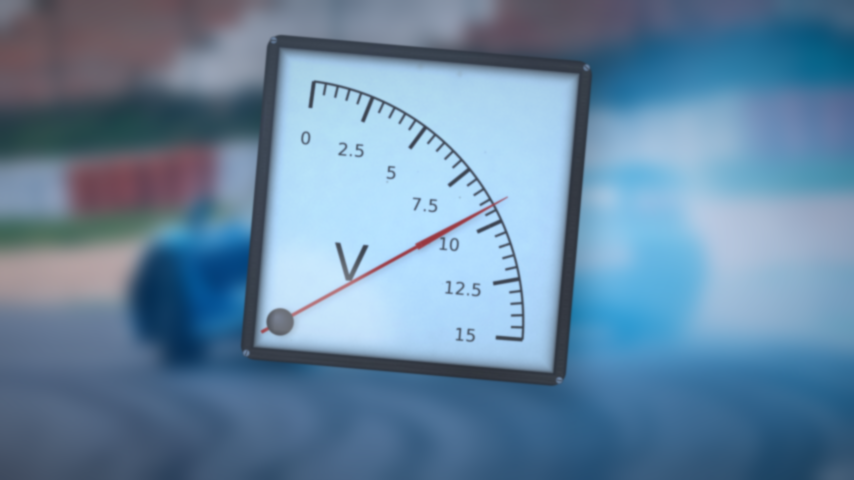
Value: V 9.25
